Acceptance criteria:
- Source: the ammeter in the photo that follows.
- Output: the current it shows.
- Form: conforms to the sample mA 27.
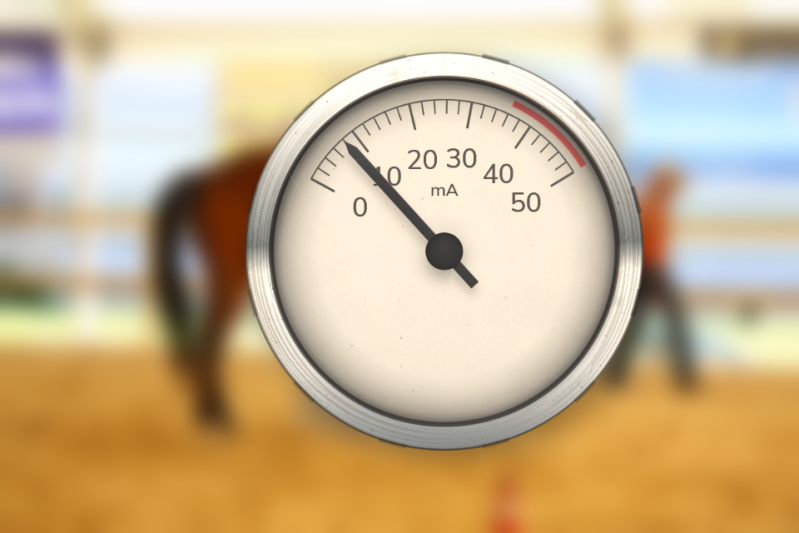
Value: mA 8
